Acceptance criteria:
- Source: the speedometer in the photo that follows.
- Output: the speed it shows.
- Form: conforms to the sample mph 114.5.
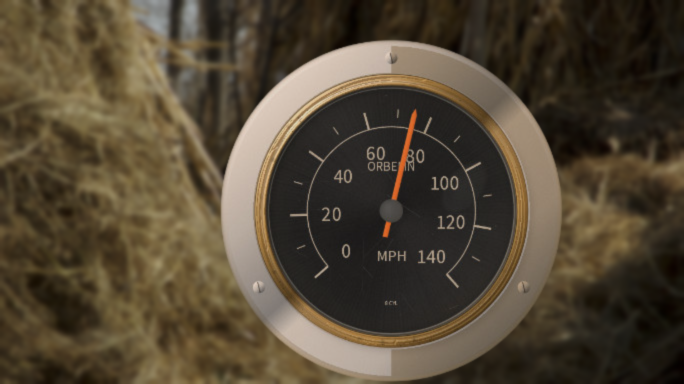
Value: mph 75
